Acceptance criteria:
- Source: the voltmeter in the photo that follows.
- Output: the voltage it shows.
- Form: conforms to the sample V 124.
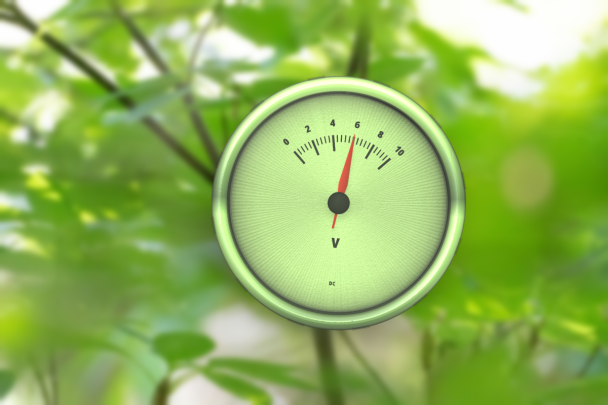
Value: V 6
